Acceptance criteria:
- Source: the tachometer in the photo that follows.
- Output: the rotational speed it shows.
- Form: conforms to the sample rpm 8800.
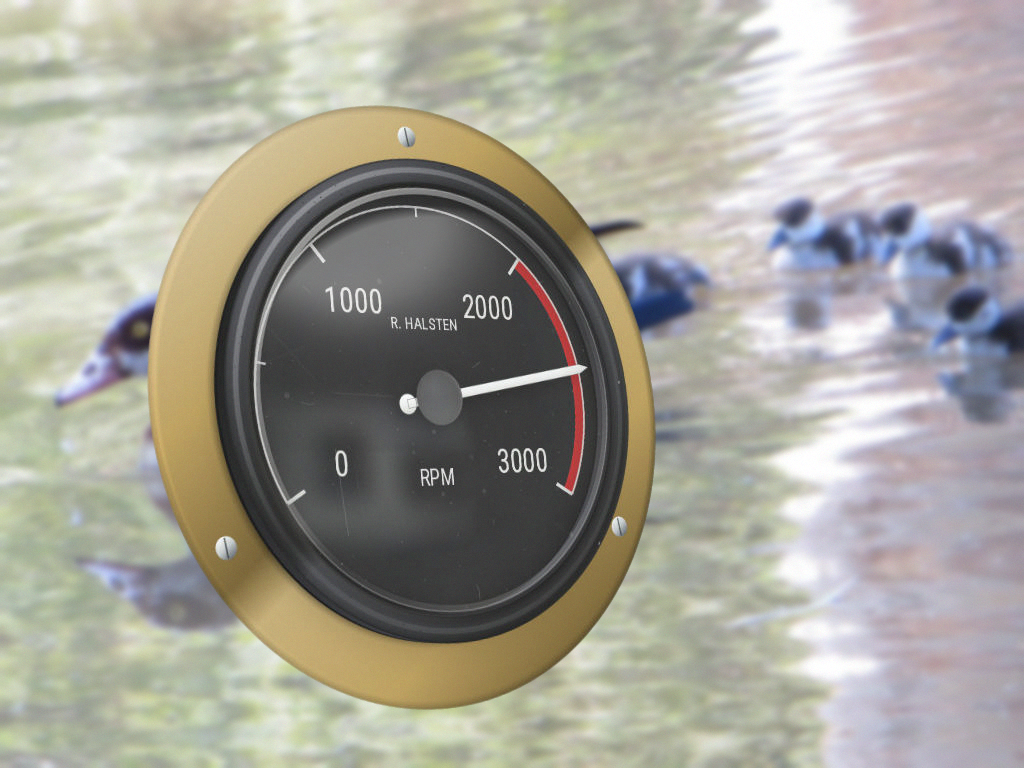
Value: rpm 2500
